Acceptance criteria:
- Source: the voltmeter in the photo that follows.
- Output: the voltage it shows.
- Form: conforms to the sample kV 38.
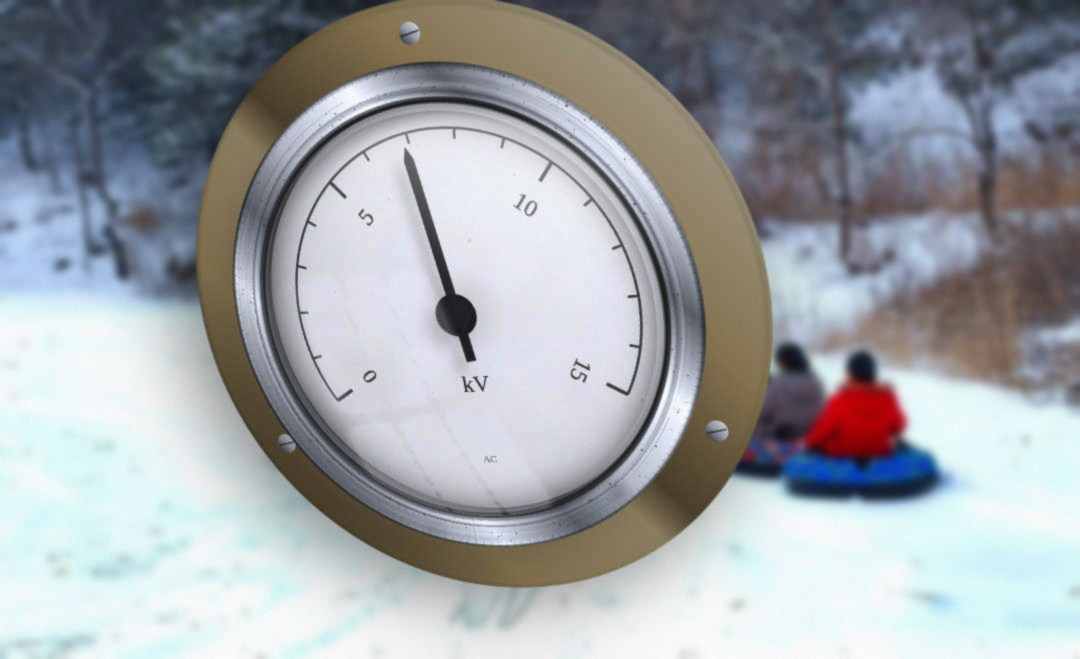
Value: kV 7
